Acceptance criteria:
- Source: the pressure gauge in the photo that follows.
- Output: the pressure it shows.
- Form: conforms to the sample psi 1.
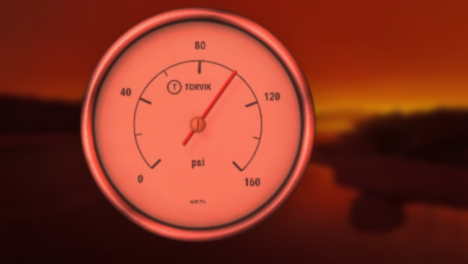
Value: psi 100
